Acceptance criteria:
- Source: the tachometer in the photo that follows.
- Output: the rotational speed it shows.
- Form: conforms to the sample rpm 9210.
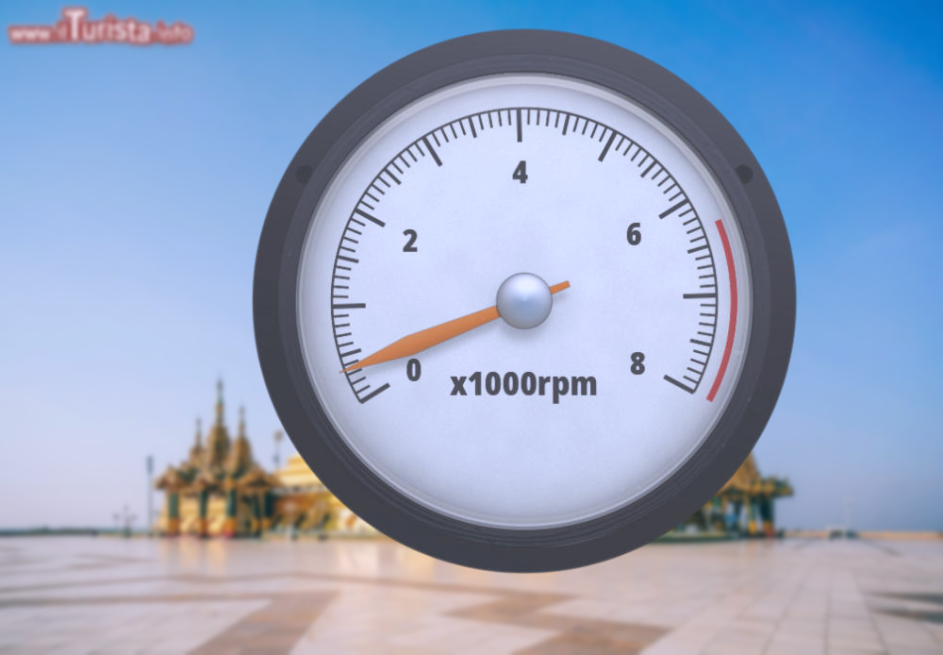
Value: rpm 350
